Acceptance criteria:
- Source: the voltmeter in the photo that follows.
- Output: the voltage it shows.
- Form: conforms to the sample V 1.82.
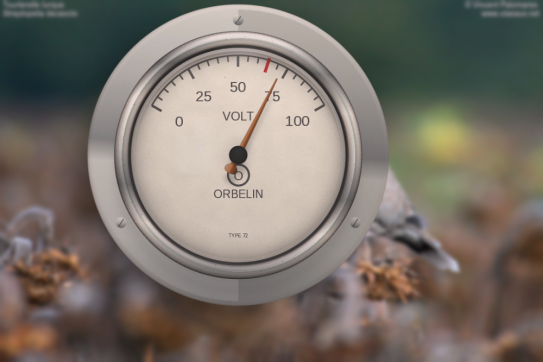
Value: V 72.5
